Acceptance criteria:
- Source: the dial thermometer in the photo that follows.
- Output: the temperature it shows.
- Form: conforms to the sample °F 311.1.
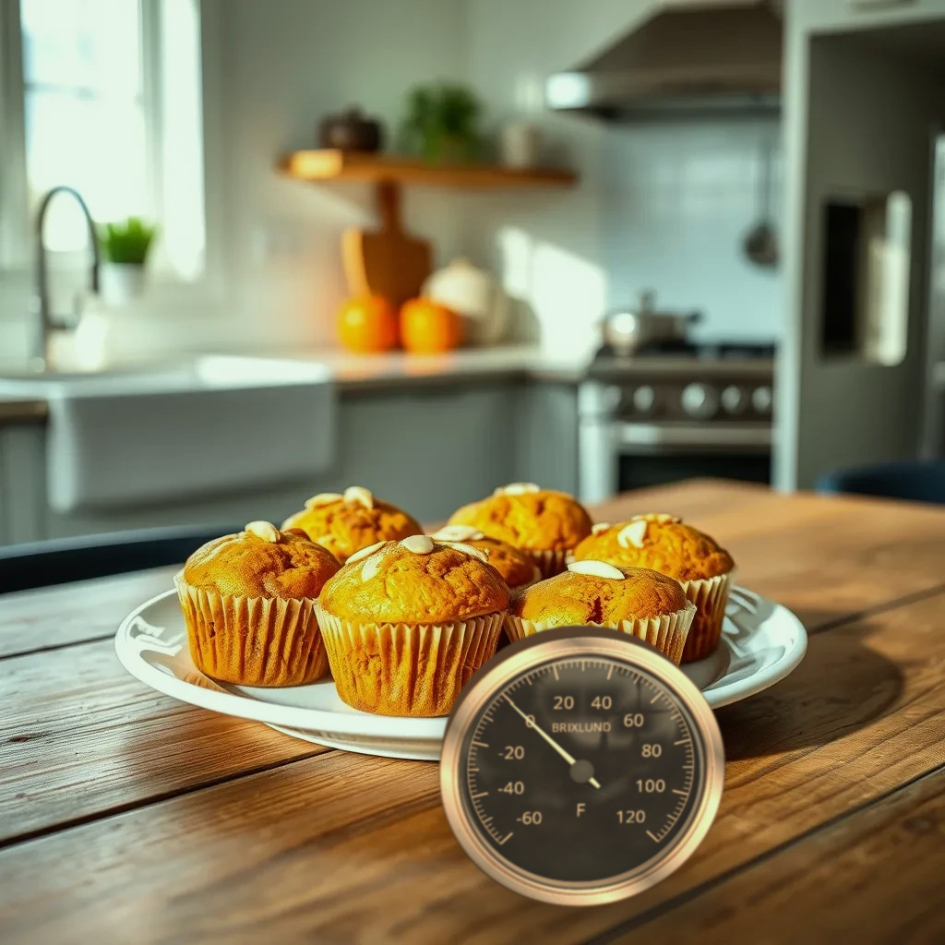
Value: °F 0
